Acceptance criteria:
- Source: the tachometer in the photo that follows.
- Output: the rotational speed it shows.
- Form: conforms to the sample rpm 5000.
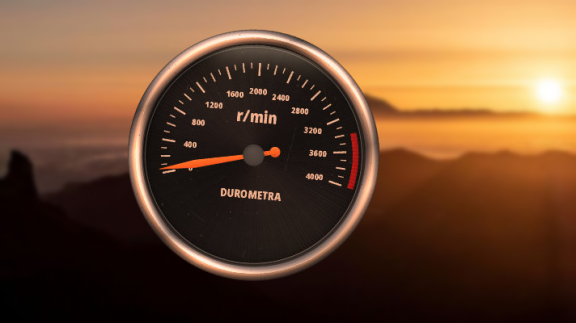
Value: rpm 50
